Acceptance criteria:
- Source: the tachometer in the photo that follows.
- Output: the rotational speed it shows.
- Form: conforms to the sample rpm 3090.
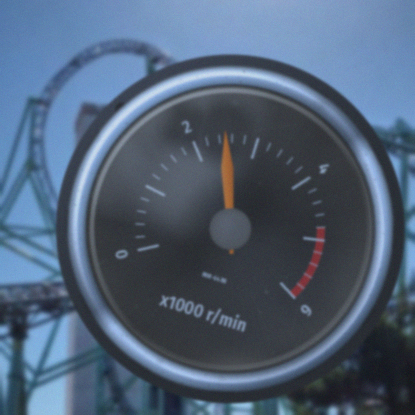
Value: rpm 2500
